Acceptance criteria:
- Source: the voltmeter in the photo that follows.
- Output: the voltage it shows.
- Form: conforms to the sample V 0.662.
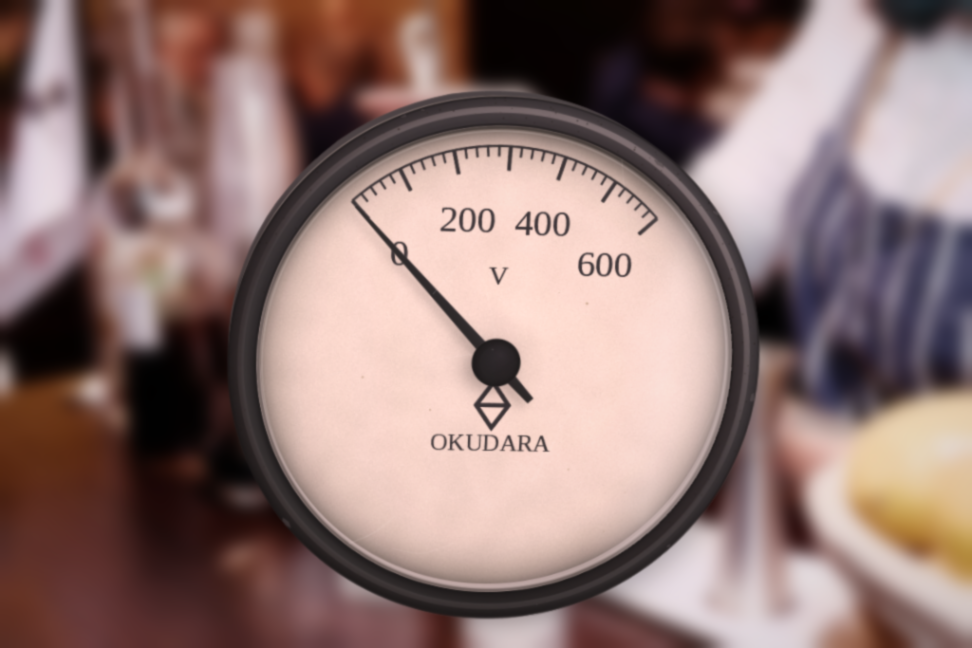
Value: V 0
